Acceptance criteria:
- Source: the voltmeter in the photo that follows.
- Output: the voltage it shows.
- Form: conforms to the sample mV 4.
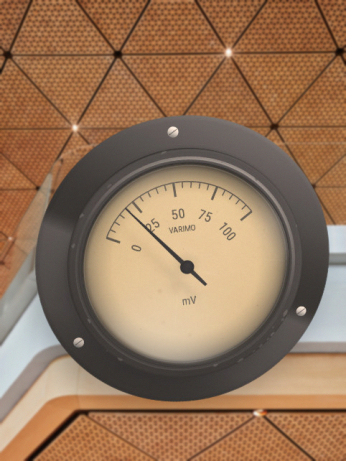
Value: mV 20
